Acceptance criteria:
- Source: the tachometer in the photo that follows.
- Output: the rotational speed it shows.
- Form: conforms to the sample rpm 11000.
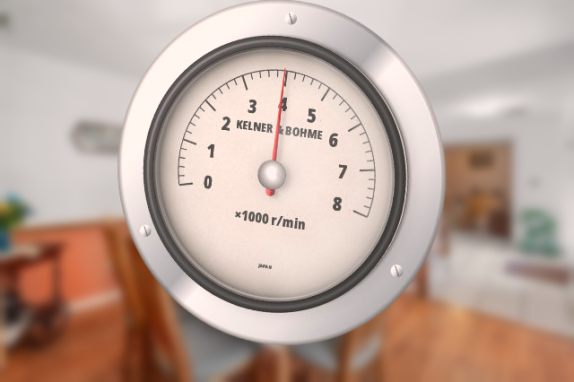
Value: rpm 4000
